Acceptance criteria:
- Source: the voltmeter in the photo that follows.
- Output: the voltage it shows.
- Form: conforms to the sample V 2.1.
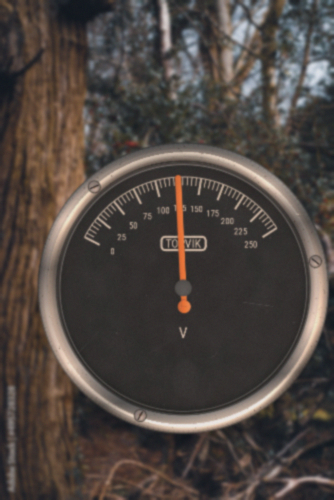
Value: V 125
